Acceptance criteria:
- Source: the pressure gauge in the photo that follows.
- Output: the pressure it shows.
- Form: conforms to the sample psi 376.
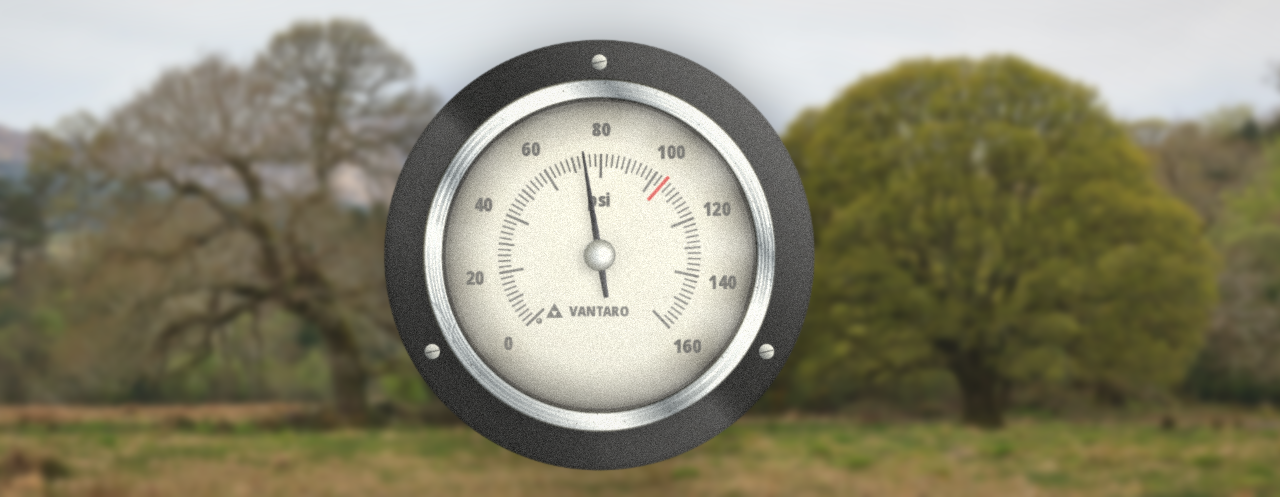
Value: psi 74
